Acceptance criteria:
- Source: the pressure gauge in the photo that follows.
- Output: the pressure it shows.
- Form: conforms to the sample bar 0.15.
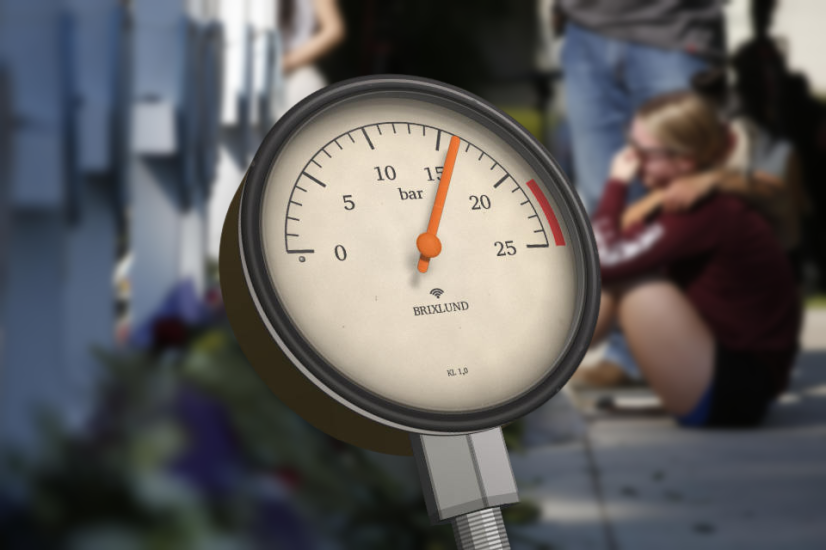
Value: bar 16
